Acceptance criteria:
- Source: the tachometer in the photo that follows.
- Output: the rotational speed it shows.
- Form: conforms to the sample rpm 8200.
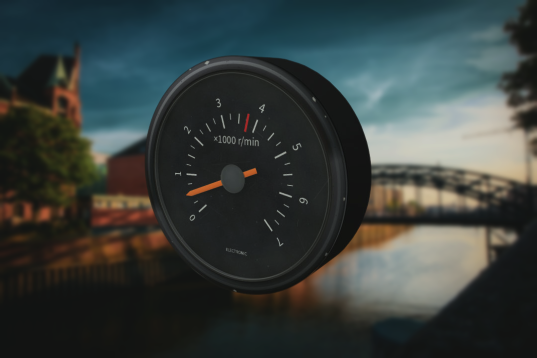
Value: rpm 500
